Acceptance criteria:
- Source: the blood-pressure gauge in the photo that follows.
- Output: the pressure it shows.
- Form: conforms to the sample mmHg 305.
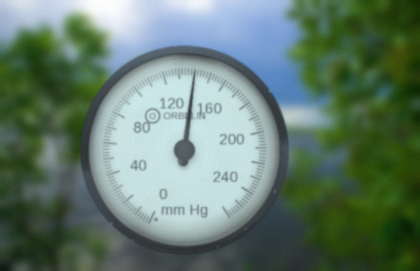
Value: mmHg 140
